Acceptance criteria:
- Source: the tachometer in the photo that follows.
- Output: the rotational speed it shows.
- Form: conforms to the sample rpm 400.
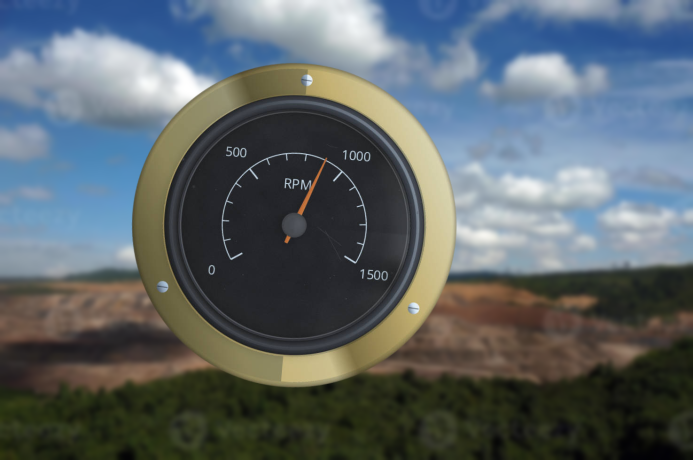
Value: rpm 900
